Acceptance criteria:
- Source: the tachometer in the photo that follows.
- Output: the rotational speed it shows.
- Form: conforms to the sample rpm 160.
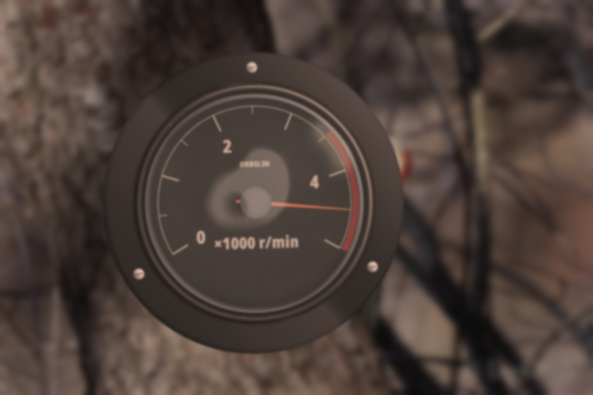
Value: rpm 4500
